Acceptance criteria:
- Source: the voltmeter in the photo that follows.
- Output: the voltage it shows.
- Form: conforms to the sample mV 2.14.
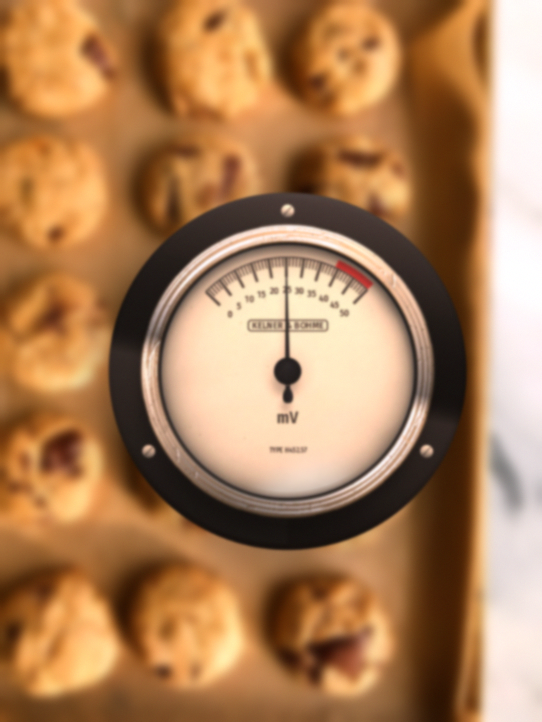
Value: mV 25
